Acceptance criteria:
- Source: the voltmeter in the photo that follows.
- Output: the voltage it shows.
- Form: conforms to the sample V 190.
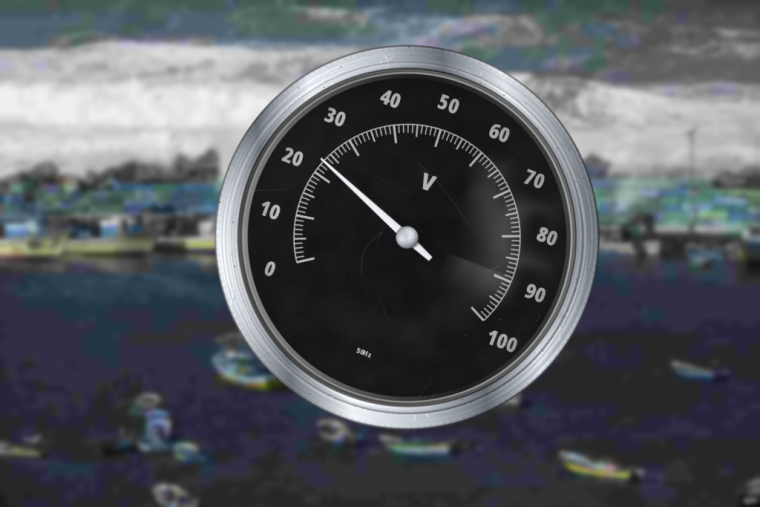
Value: V 23
